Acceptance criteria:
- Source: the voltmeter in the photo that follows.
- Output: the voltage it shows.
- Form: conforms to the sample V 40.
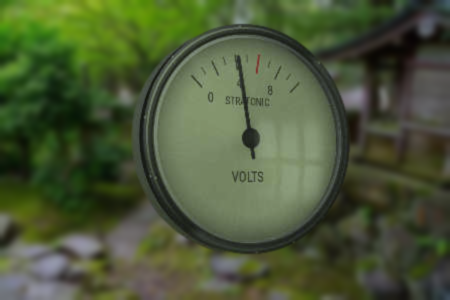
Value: V 4
